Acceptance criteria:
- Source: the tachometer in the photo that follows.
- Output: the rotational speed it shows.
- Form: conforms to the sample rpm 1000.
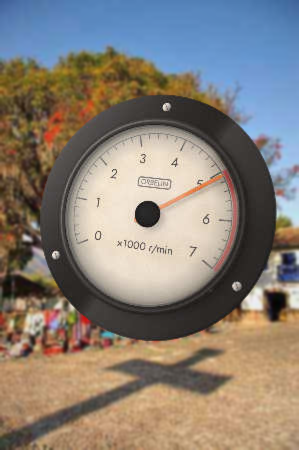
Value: rpm 5100
